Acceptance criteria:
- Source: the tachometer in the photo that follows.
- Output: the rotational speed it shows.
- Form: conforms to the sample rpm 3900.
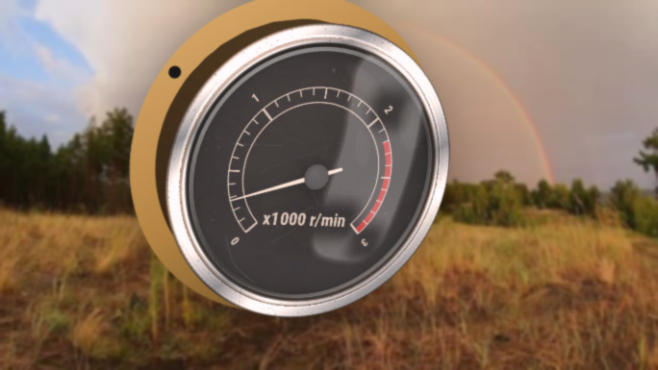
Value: rpm 300
